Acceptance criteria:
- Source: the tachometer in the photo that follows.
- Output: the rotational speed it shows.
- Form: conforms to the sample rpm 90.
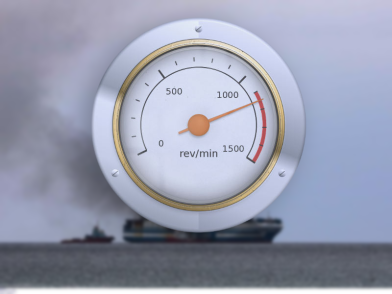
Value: rpm 1150
